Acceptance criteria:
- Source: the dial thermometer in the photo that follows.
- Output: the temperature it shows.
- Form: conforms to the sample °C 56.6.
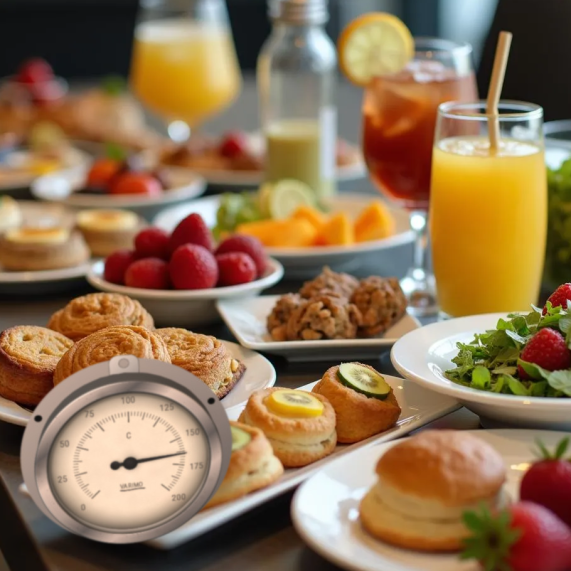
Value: °C 162.5
